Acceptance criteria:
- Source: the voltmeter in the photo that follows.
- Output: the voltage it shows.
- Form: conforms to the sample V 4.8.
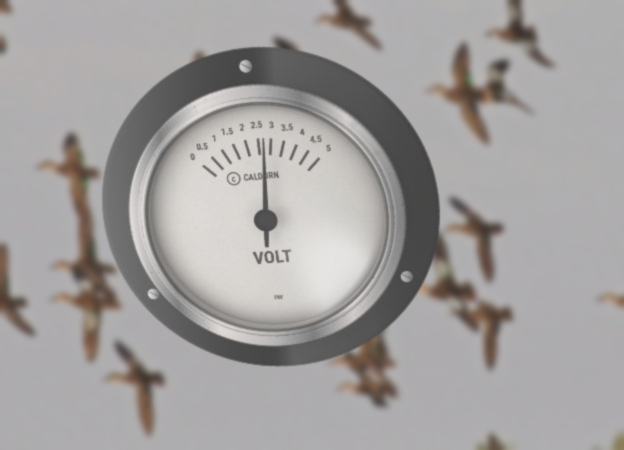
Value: V 2.75
